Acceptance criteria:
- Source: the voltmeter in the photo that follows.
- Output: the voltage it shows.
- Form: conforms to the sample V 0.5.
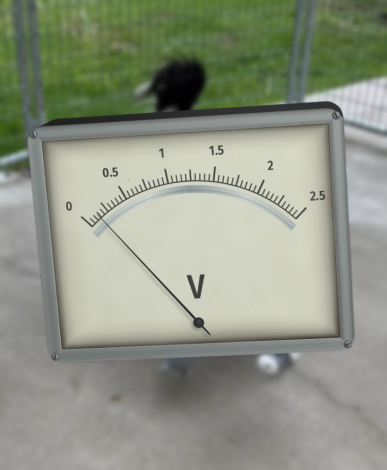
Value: V 0.15
